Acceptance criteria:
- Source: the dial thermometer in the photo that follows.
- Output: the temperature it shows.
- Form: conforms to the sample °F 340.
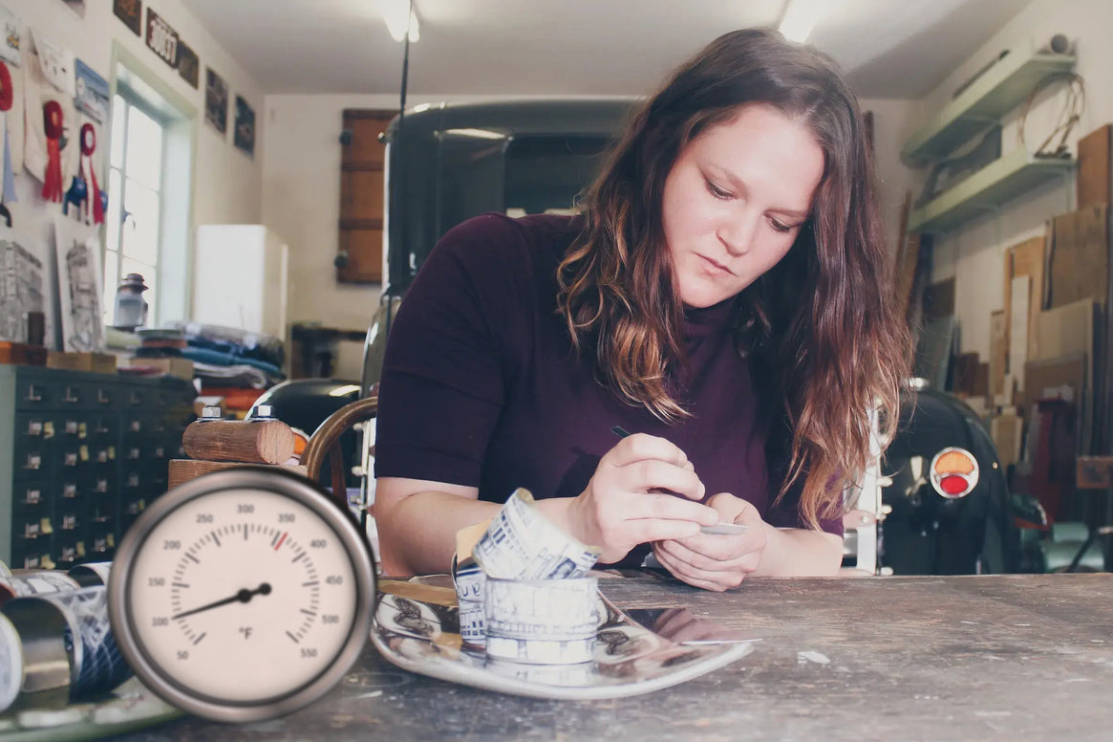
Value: °F 100
